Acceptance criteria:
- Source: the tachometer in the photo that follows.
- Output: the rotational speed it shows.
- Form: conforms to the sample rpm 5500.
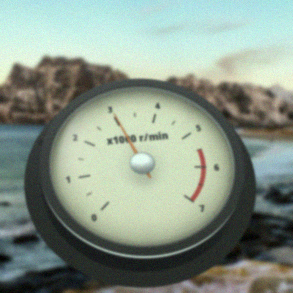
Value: rpm 3000
